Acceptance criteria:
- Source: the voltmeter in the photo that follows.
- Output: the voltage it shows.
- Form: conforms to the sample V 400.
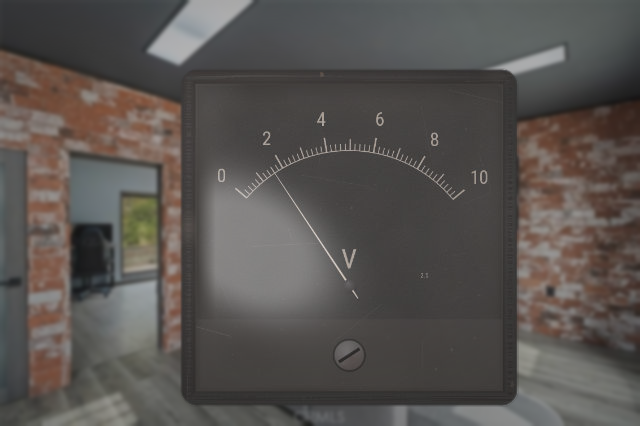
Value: V 1.6
